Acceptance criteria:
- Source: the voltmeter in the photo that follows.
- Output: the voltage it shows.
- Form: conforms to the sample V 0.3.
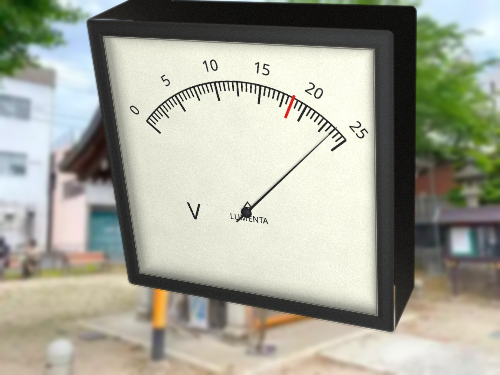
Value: V 23.5
